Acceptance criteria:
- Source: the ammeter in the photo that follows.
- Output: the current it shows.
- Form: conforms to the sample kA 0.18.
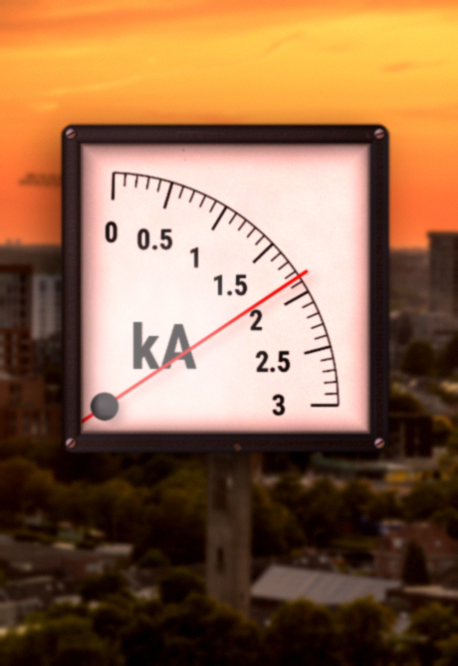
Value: kA 1.85
